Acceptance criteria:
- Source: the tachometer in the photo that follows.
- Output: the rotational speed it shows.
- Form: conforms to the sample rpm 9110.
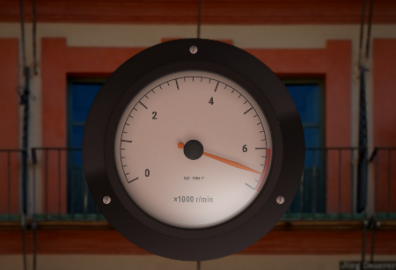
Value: rpm 6600
